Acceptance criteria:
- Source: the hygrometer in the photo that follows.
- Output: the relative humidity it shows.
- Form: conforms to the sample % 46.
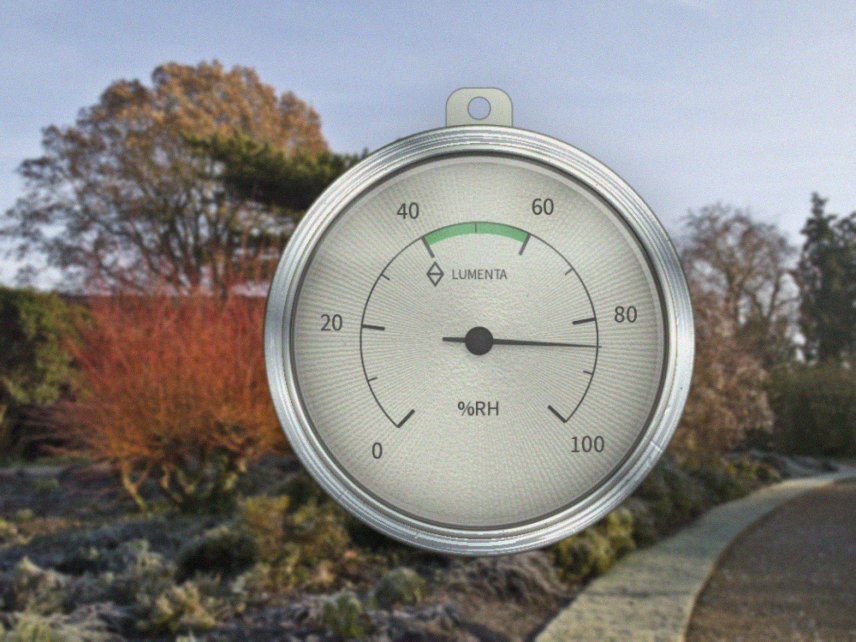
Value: % 85
